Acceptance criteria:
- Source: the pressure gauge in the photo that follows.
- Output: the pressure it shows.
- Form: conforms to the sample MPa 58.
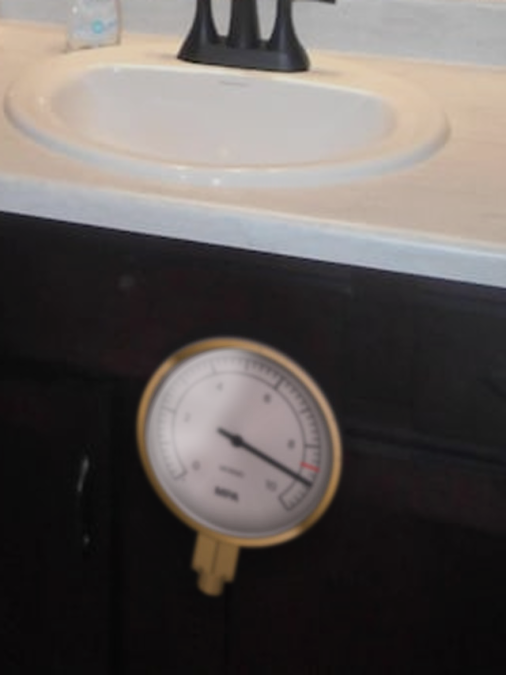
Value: MPa 9
